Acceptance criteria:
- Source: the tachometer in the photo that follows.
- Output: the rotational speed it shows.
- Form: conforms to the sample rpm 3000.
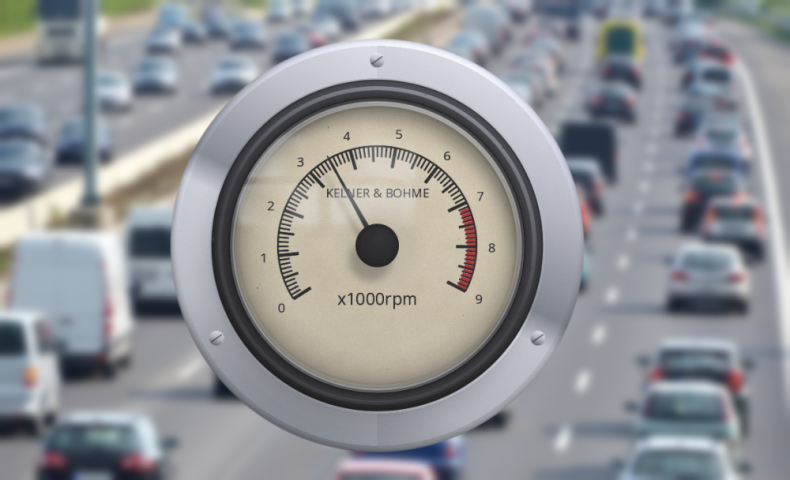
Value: rpm 3500
